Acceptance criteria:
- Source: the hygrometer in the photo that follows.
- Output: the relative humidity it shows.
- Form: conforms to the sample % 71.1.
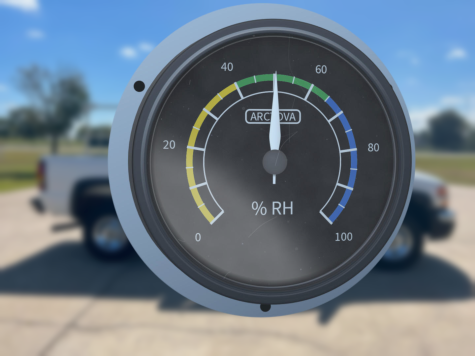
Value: % 50
